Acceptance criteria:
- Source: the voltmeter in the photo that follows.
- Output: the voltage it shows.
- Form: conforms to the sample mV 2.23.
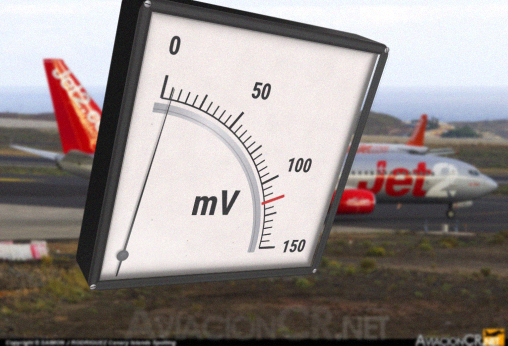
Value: mV 5
